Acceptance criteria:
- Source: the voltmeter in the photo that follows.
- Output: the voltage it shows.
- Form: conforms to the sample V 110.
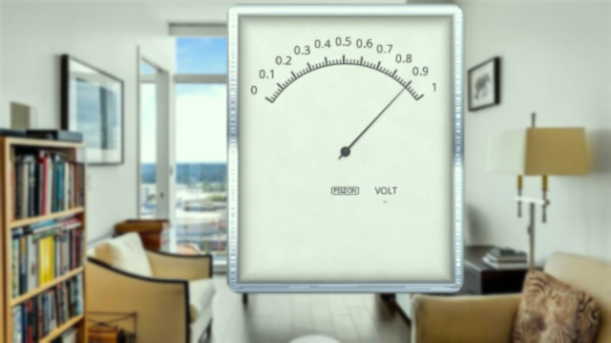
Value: V 0.9
